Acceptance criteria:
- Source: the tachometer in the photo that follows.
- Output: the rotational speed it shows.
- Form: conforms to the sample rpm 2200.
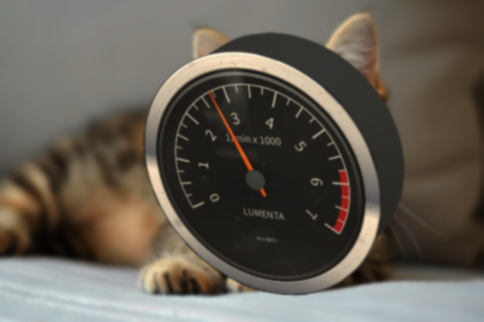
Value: rpm 2750
